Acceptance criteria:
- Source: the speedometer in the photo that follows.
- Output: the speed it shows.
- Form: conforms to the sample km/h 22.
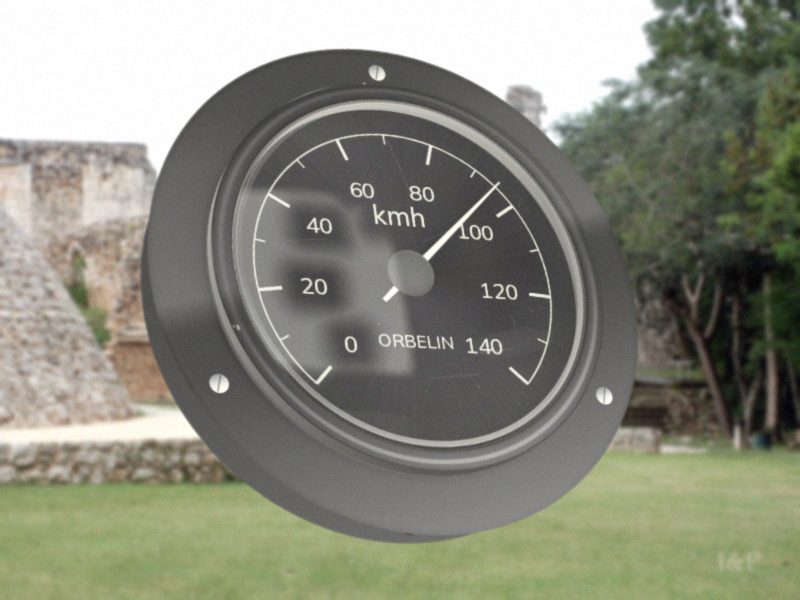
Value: km/h 95
